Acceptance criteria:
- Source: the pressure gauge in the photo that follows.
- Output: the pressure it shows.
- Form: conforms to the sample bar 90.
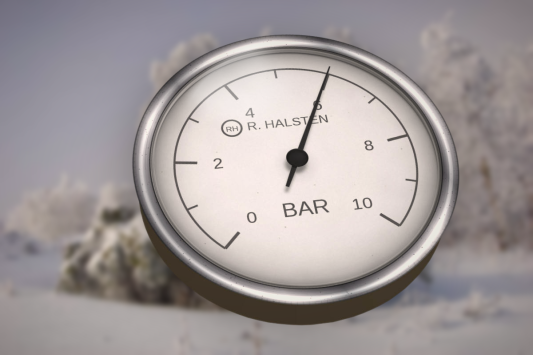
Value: bar 6
